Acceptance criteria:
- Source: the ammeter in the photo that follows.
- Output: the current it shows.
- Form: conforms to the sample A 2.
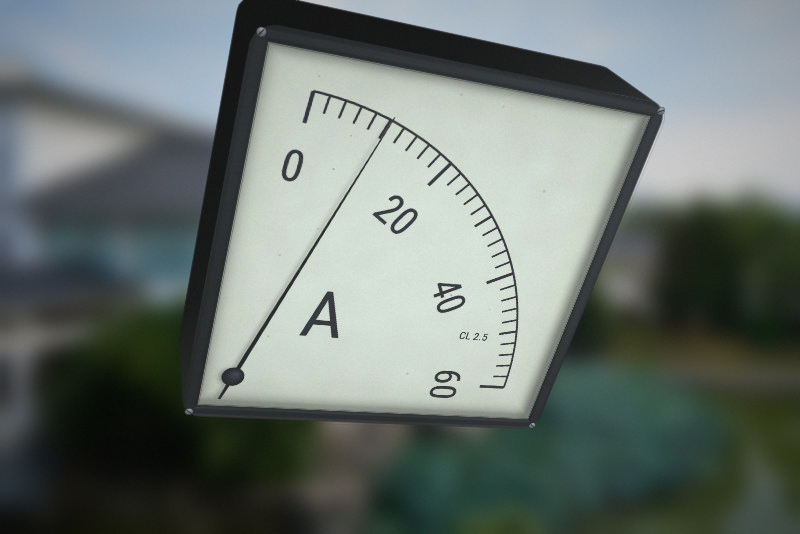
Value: A 10
